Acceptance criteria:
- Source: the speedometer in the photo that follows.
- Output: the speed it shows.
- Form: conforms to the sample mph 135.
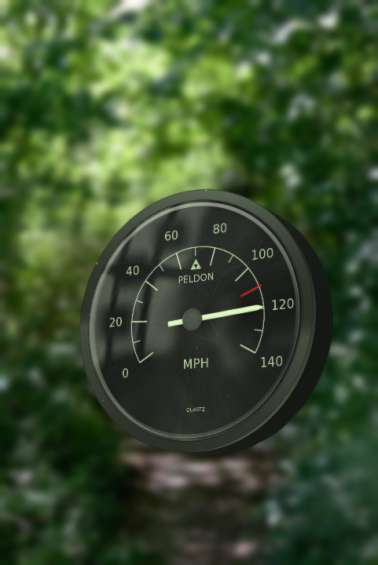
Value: mph 120
